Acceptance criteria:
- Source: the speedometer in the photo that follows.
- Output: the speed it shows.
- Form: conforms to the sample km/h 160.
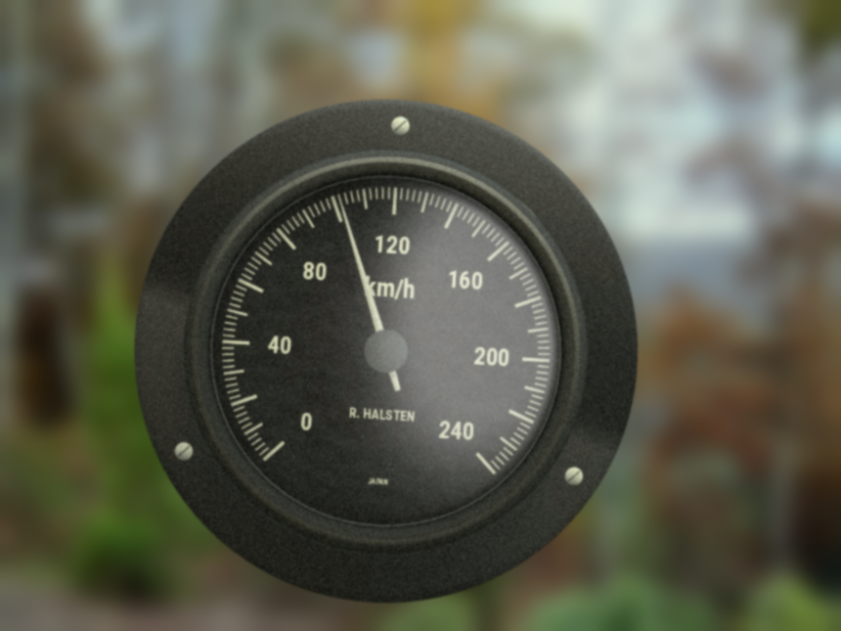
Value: km/h 102
